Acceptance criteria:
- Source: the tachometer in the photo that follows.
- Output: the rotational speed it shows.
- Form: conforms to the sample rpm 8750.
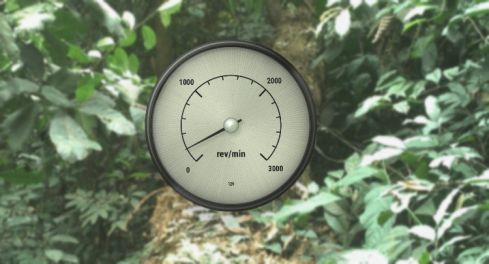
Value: rpm 200
